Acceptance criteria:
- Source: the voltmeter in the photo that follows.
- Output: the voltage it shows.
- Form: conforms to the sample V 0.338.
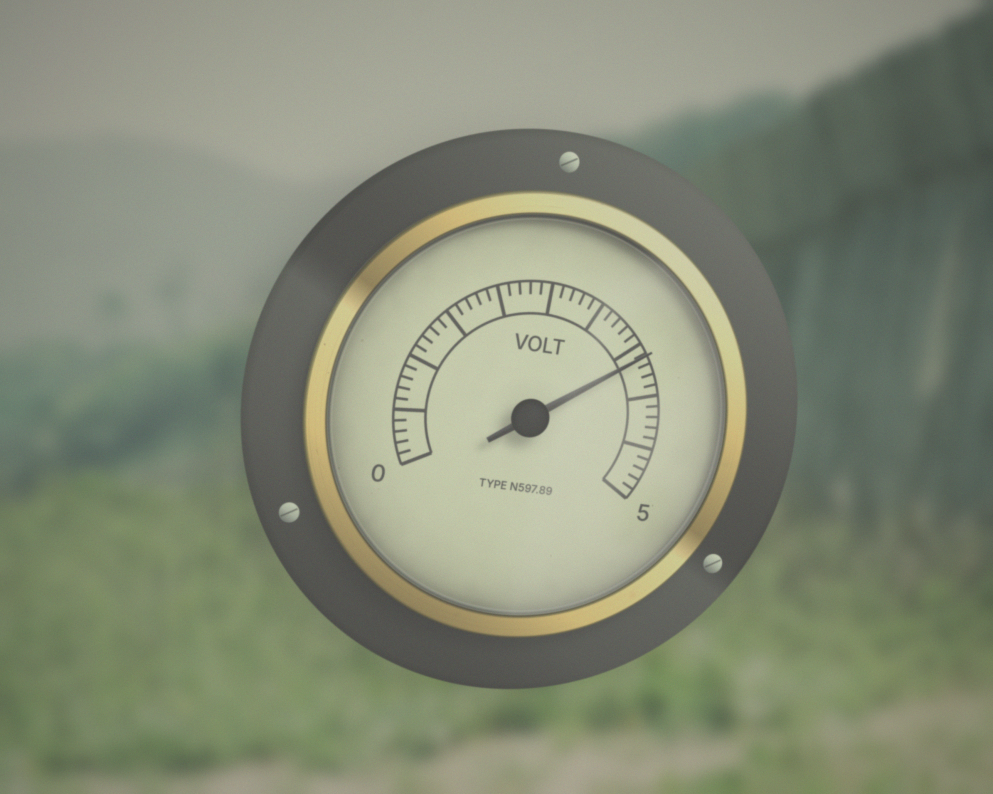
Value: V 3.6
